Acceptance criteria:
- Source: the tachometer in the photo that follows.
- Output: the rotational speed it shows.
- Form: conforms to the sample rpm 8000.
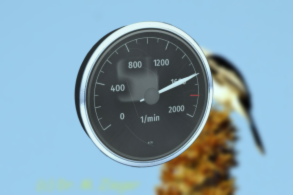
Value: rpm 1600
